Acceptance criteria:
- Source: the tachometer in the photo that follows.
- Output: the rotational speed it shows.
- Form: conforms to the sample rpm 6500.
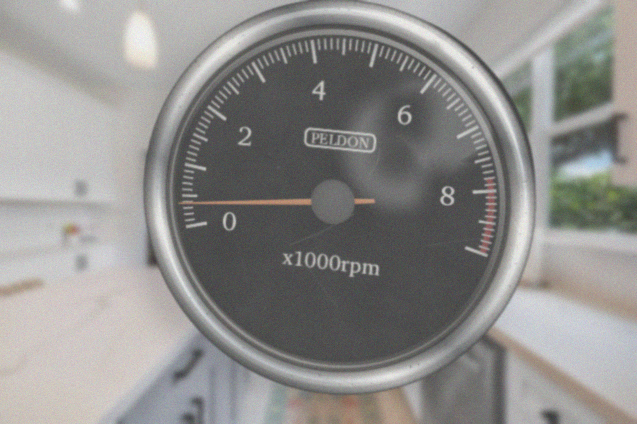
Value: rpm 400
